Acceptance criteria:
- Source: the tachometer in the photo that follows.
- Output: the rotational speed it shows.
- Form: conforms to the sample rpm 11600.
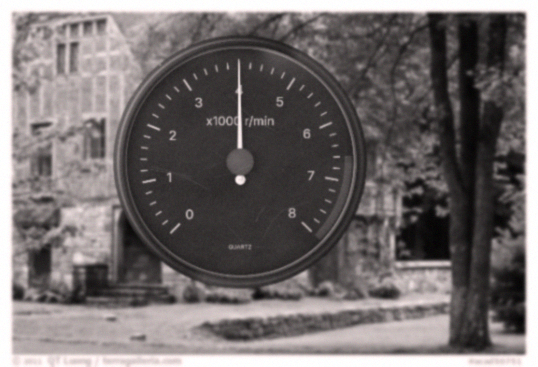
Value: rpm 4000
